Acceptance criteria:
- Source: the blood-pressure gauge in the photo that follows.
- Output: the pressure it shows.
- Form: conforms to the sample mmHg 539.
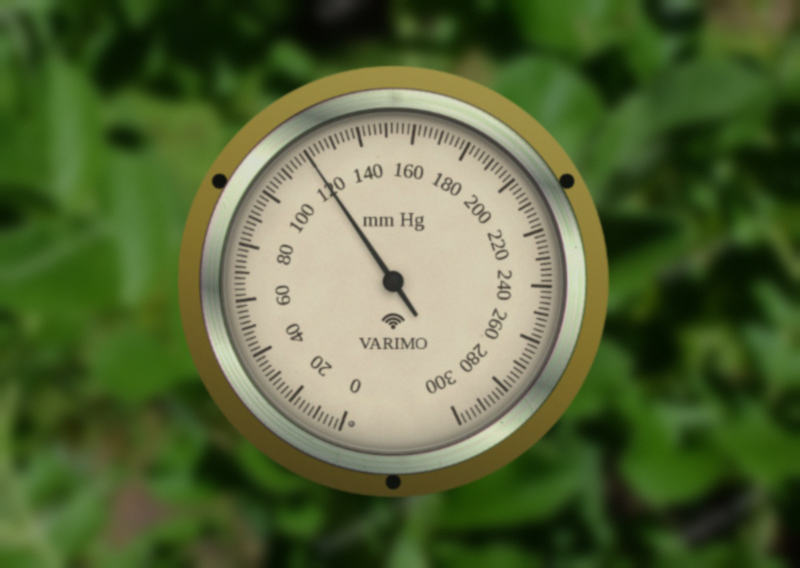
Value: mmHg 120
